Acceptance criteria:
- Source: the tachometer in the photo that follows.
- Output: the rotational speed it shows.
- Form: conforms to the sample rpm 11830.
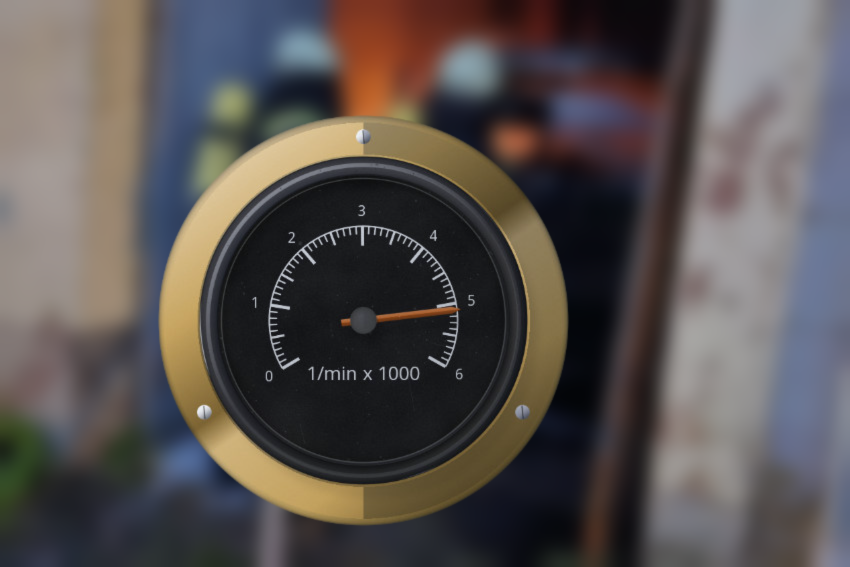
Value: rpm 5100
